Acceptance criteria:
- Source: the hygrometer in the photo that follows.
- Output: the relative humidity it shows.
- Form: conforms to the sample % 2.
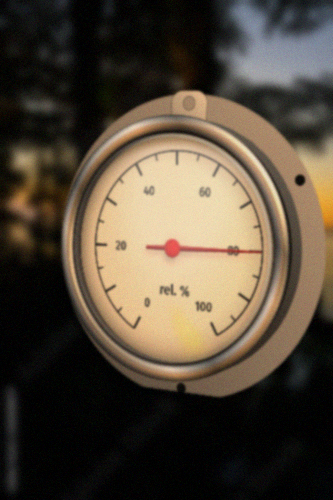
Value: % 80
